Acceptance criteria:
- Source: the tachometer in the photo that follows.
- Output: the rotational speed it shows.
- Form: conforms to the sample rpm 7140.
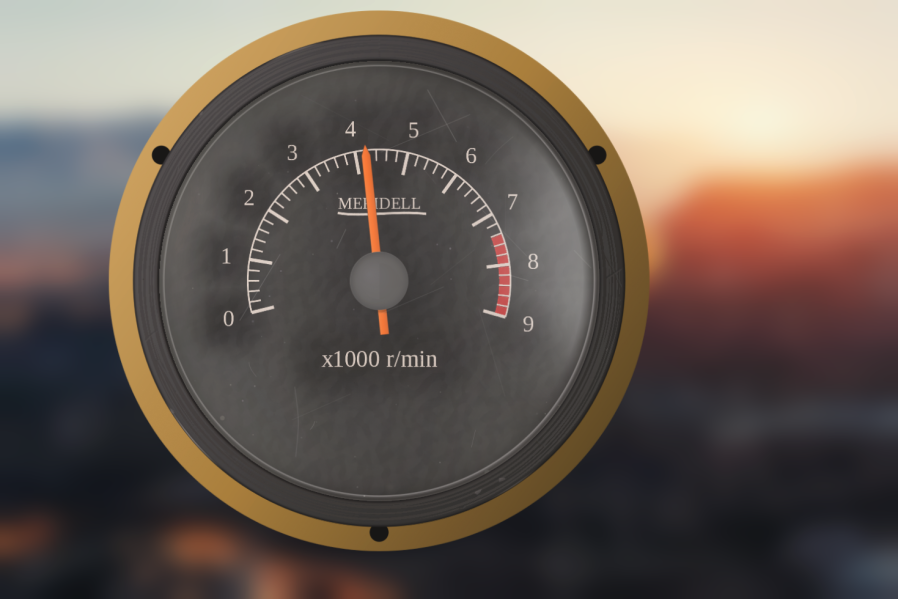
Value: rpm 4200
